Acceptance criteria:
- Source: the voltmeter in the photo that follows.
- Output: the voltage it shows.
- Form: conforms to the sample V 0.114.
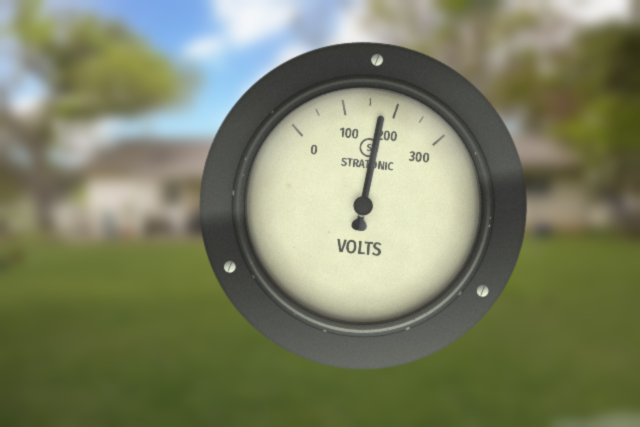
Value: V 175
